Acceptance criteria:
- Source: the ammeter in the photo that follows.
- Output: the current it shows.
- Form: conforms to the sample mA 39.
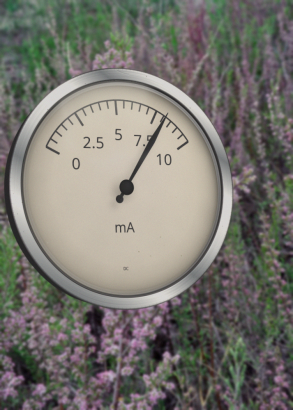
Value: mA 8
